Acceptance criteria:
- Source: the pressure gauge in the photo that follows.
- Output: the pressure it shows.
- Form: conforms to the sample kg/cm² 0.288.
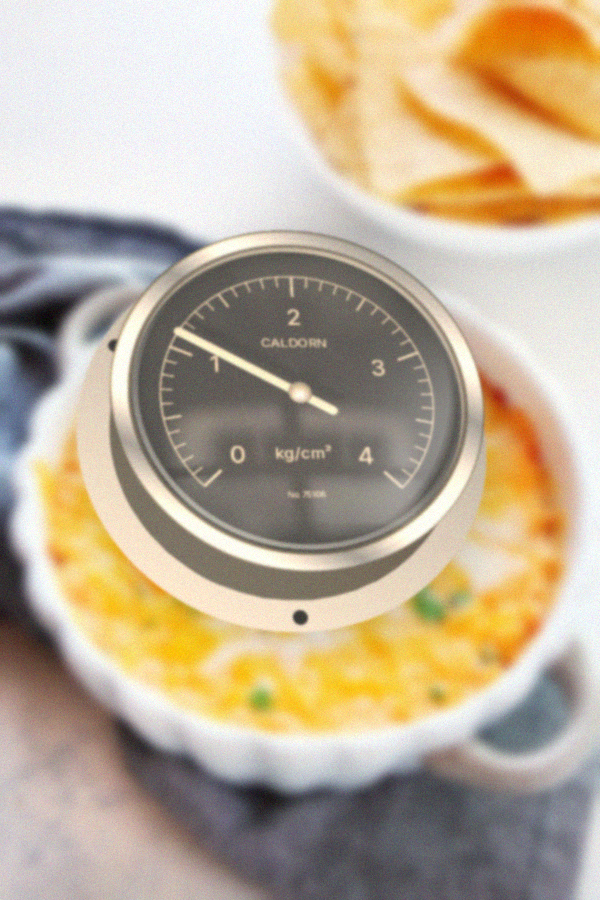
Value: kg/cm² 1.1
